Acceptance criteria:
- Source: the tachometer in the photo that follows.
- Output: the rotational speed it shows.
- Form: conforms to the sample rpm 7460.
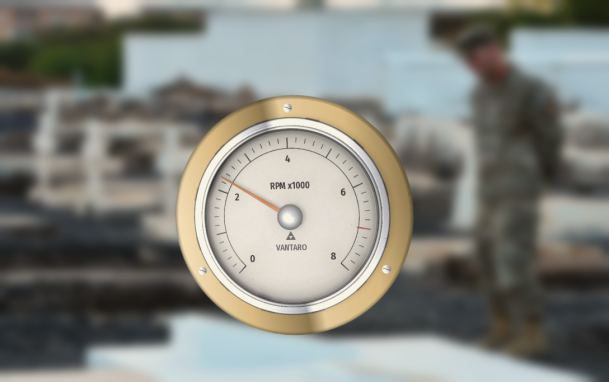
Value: rpm 2300
